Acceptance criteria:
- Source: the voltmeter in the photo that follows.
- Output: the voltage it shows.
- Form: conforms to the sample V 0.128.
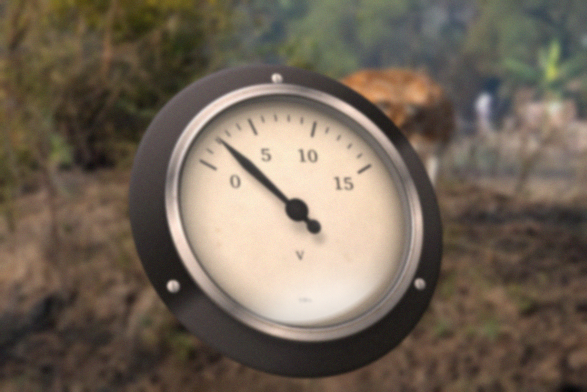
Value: V 2
